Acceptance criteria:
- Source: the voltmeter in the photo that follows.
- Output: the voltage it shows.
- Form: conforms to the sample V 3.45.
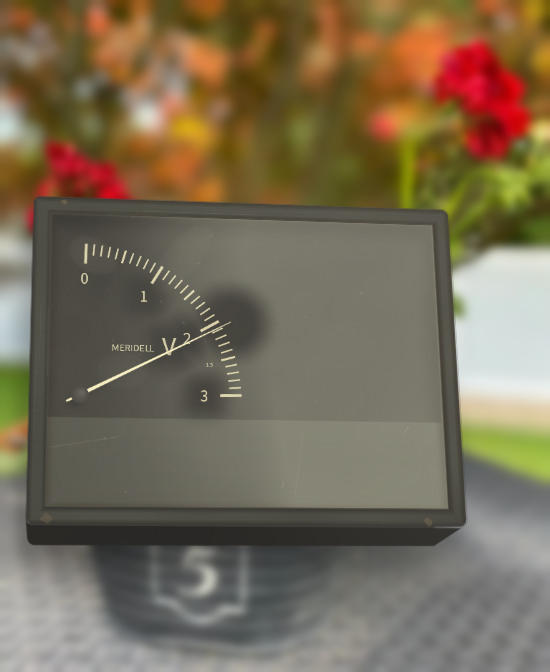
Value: V 2.1
